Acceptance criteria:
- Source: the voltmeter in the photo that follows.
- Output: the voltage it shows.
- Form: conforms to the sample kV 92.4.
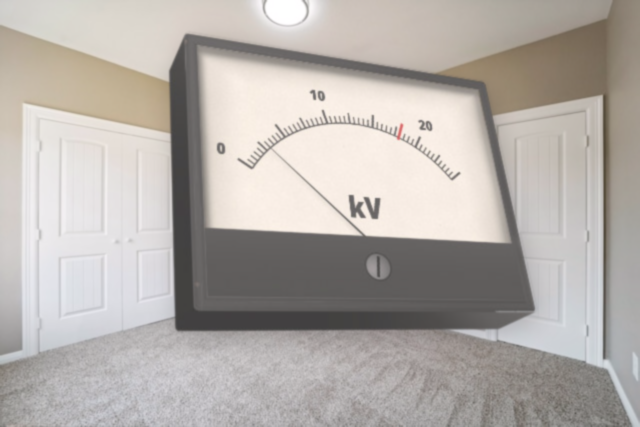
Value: kV 2.5
